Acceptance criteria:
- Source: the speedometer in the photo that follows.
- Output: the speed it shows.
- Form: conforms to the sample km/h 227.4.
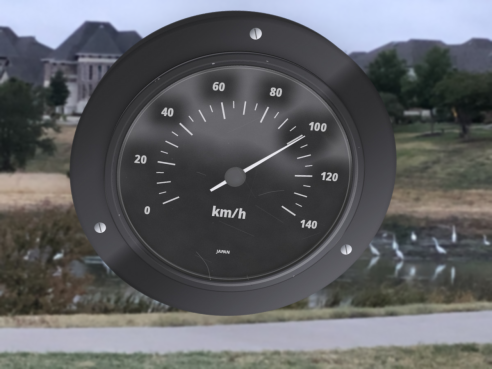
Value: km/h 100
